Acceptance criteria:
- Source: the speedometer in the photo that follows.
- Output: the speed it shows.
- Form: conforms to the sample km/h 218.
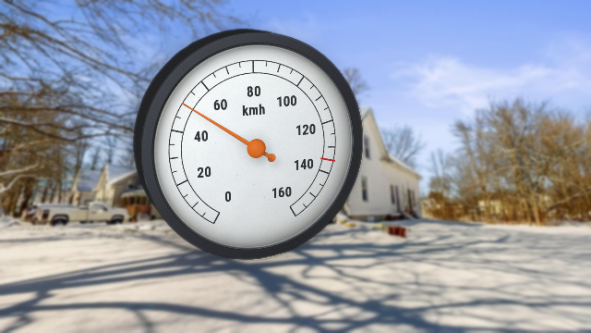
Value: km/h 50
